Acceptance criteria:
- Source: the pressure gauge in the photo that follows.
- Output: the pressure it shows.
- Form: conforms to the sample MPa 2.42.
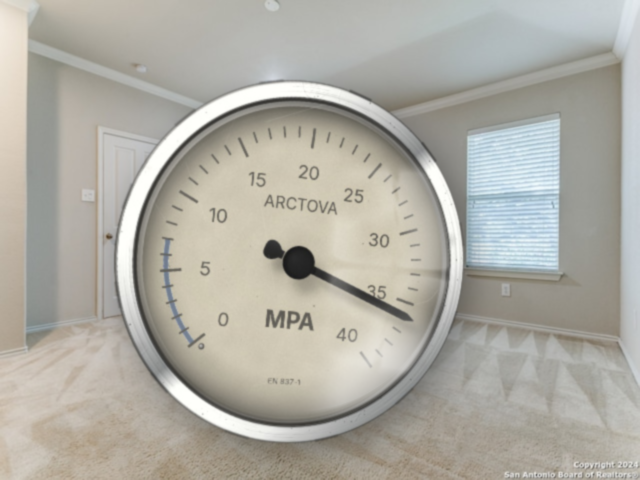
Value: MPa 36
